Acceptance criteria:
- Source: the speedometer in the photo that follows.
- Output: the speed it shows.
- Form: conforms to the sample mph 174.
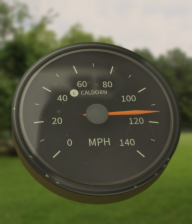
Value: mph 115
